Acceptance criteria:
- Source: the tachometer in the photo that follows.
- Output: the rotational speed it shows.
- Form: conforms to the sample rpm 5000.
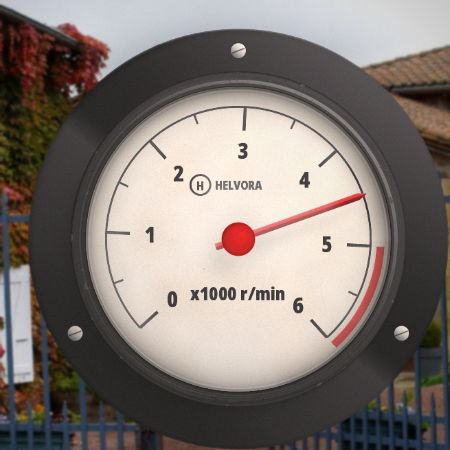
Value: rpm 4500
